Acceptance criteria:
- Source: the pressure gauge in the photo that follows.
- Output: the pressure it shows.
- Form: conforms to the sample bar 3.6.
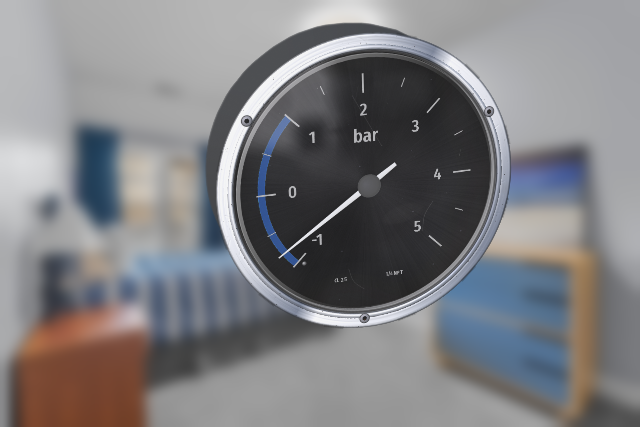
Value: bar -0.75
